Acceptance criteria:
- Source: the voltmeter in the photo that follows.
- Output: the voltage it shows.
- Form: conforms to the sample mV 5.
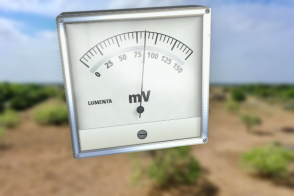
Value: mV 85
